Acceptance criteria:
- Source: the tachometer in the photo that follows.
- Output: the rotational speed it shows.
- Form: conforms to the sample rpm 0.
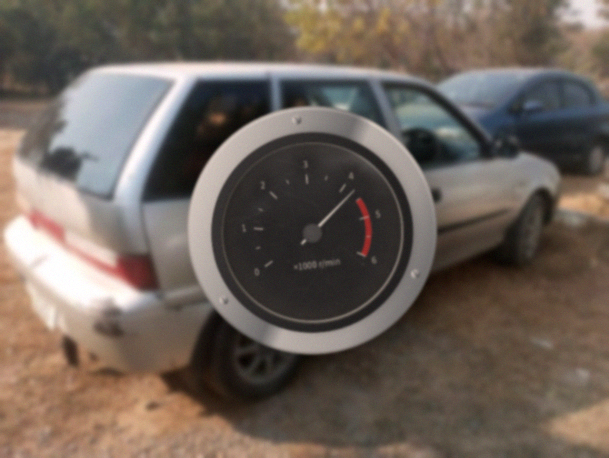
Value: rpm 4250
